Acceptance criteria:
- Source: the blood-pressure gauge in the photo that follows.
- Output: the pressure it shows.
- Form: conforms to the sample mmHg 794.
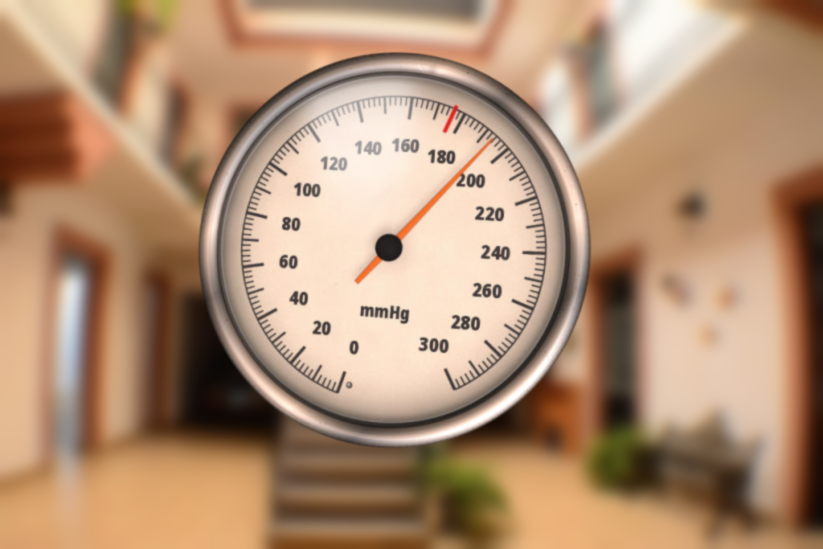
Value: mmHg 194
